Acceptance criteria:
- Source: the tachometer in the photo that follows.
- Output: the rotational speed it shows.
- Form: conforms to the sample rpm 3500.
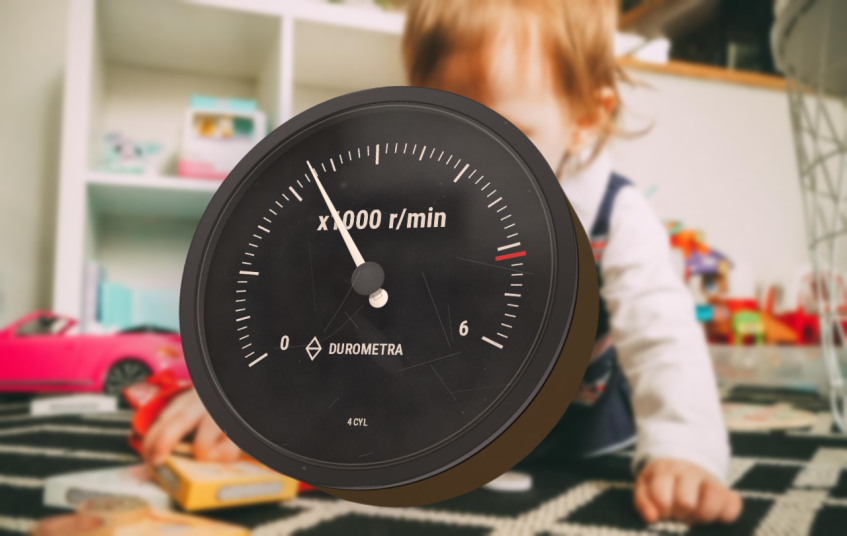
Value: rpm 2300
